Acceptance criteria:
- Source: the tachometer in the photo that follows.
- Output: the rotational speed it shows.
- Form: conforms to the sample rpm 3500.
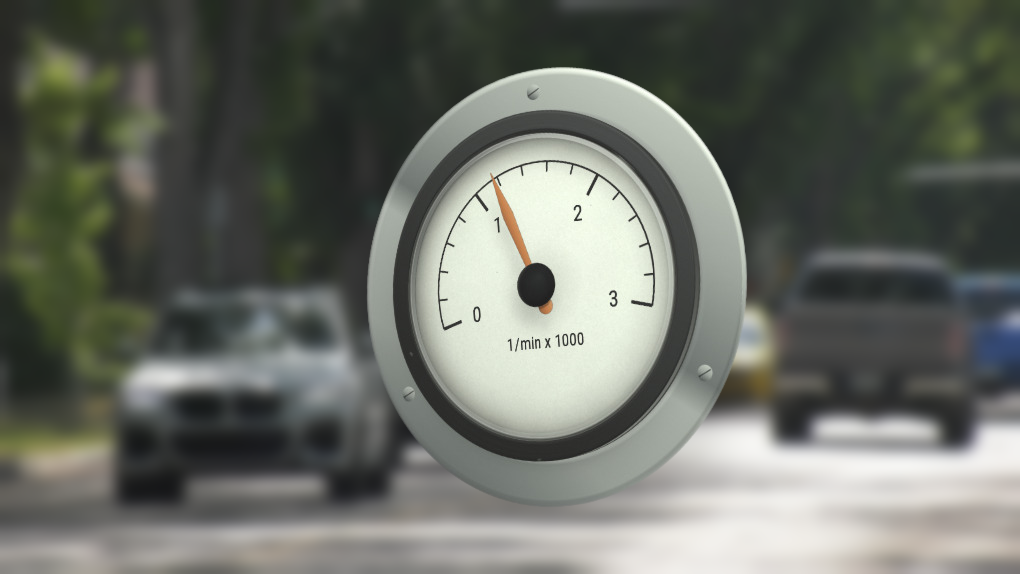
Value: rpm 1200
